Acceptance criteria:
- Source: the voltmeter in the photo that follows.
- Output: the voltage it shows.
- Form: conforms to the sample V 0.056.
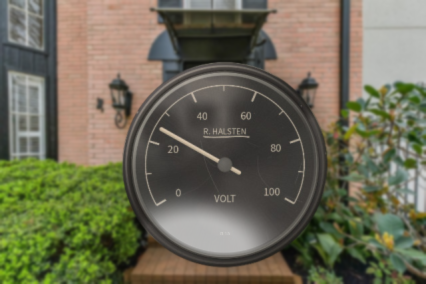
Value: V 25
